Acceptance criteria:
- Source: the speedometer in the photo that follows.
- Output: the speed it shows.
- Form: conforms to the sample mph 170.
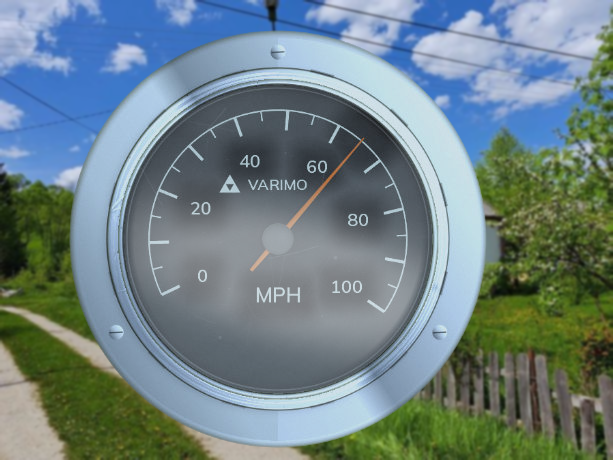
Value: mph 65
